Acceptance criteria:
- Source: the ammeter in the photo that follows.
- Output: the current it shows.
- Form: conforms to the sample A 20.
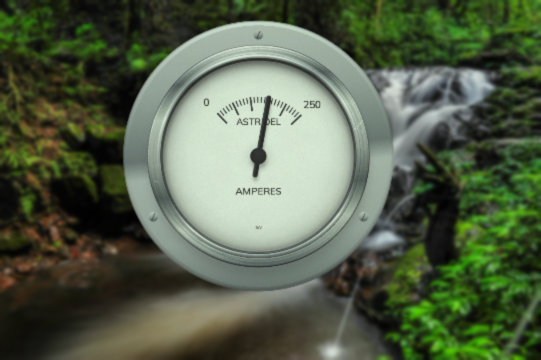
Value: A 150
